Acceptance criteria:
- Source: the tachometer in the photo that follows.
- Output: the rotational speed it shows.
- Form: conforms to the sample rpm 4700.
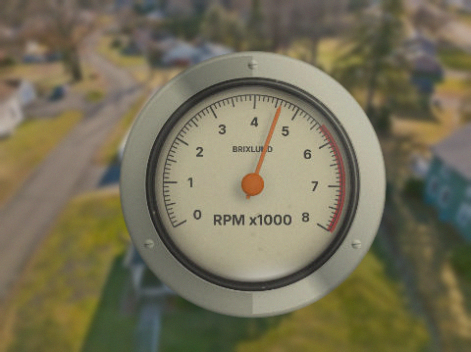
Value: rpm 4600
